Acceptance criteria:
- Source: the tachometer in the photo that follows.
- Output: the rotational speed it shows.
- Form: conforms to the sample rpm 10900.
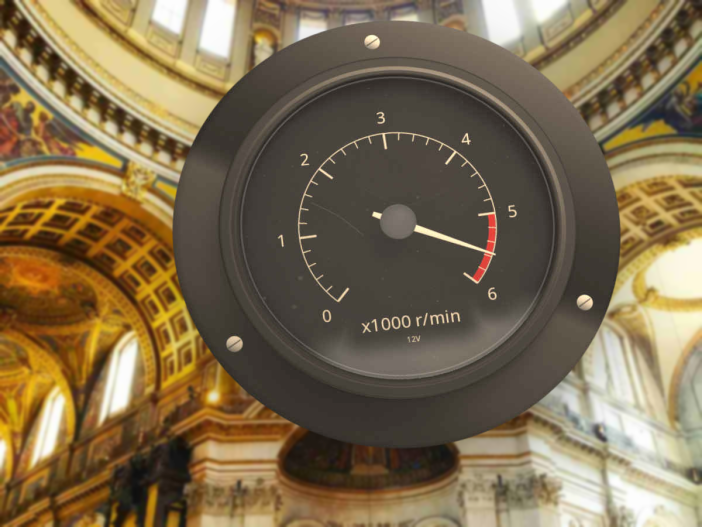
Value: rpm 5600
